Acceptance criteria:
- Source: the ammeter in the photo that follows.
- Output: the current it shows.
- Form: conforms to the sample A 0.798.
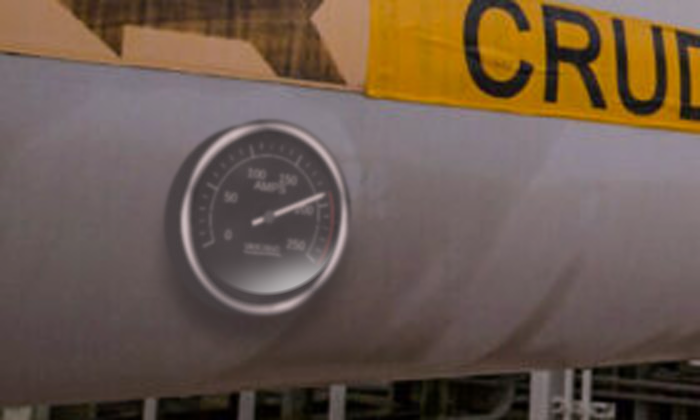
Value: A 190
